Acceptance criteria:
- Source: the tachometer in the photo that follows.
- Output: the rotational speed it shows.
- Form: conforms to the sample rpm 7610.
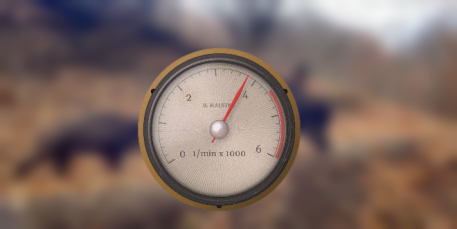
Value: rpm 3800
